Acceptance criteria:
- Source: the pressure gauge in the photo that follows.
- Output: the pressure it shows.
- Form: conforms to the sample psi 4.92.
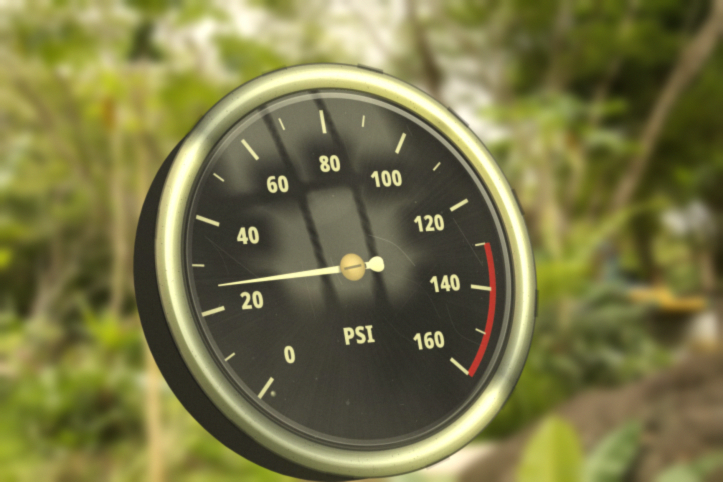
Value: psi 25
